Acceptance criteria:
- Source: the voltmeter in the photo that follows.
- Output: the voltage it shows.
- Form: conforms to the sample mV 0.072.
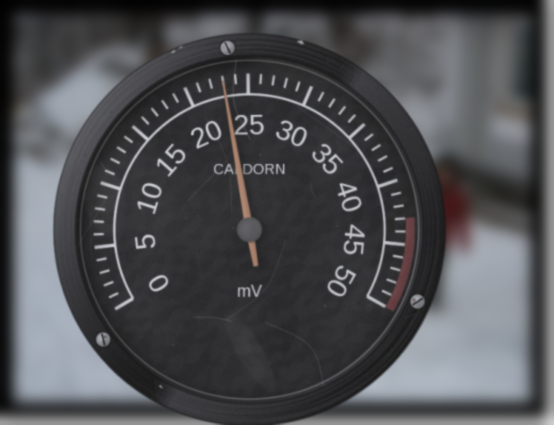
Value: mV 23
